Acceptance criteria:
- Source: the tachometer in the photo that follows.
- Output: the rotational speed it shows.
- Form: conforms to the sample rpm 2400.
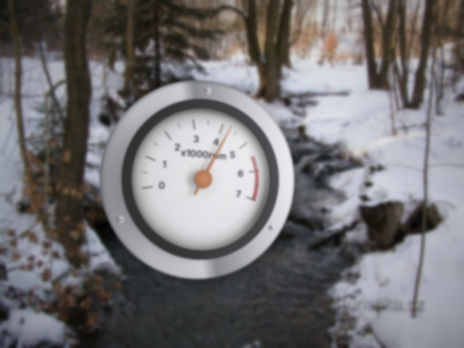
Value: rpm 4250
